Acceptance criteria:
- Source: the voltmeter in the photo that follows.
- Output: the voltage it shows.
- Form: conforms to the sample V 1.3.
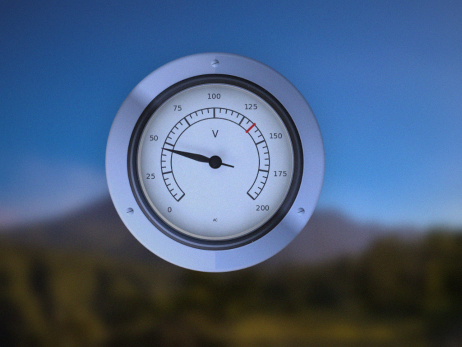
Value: V 45
